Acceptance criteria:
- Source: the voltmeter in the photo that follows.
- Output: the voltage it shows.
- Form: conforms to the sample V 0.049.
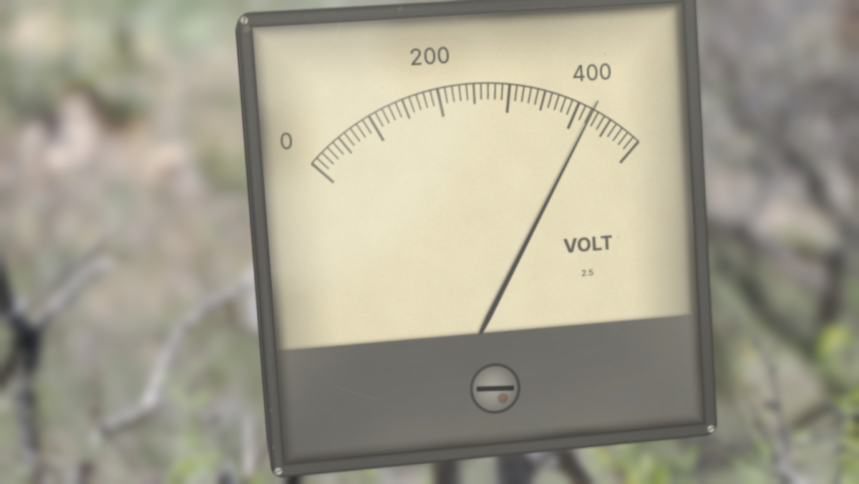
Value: V 420
